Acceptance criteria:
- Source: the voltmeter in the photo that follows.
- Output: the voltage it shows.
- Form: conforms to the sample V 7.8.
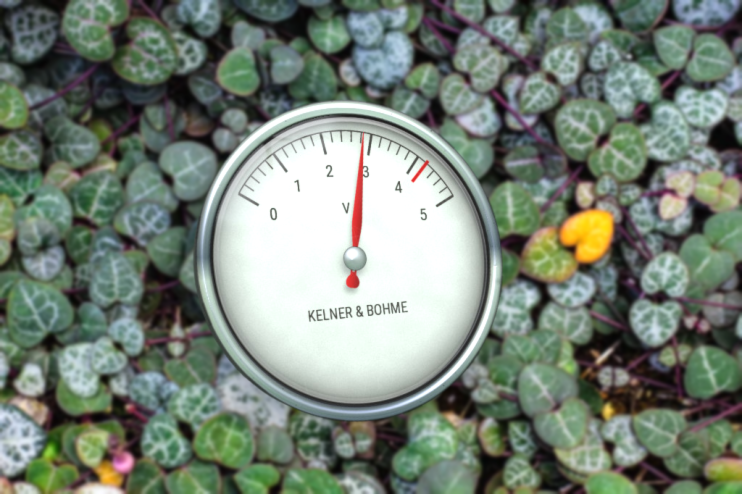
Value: V 2.8
